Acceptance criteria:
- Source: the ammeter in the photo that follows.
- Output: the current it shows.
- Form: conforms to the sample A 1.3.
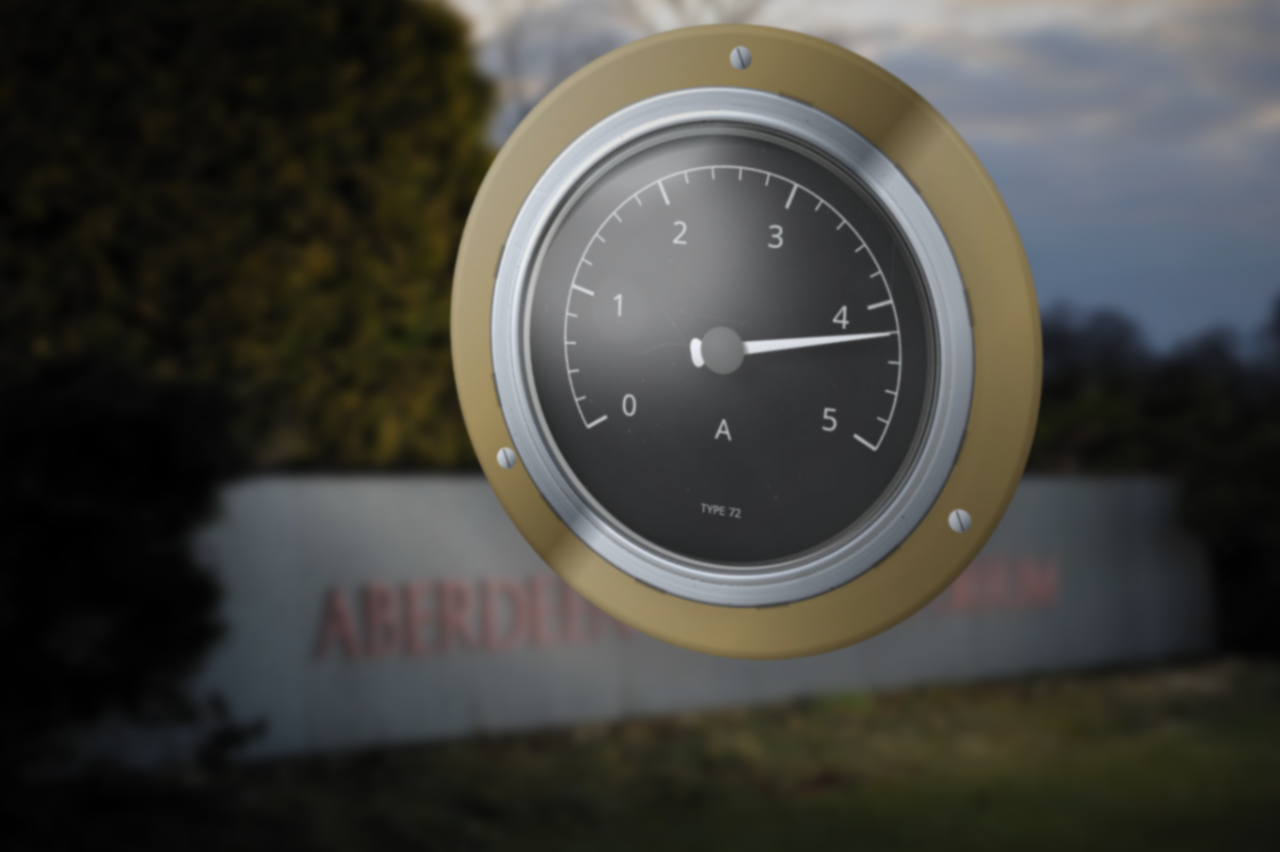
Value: A 4.2
